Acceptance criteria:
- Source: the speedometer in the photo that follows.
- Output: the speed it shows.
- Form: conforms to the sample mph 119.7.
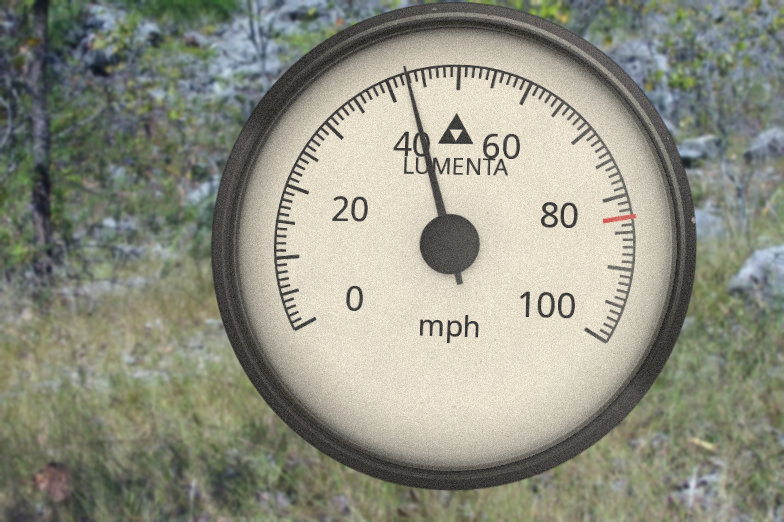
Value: mph 43
